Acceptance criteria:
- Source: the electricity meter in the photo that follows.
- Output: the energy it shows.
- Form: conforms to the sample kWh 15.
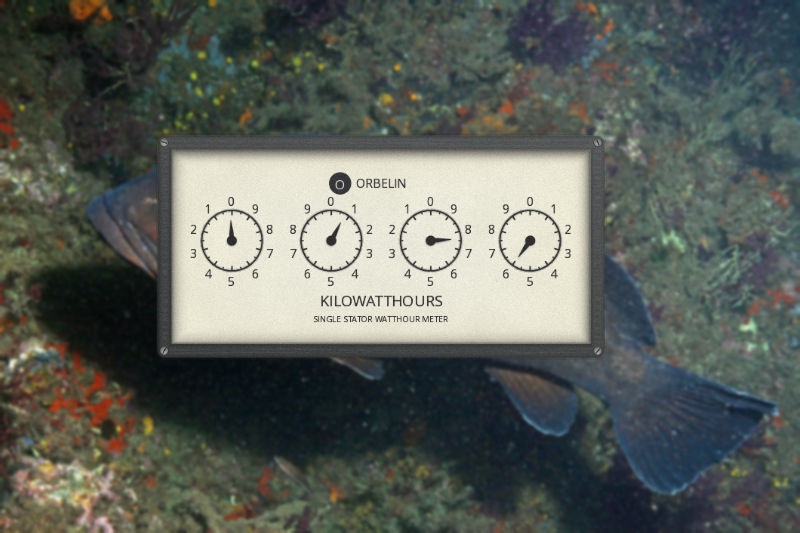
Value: kWh 76
